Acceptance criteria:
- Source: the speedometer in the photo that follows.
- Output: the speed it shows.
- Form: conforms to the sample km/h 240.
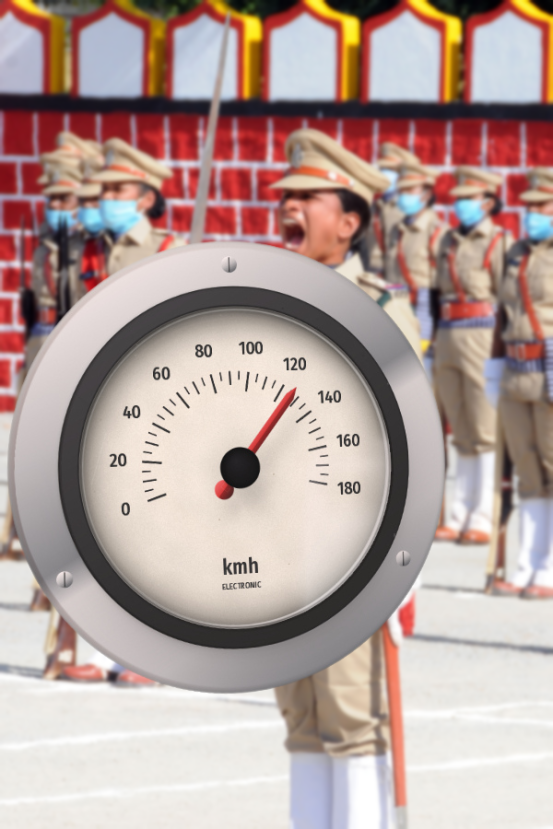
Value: km/h 125
